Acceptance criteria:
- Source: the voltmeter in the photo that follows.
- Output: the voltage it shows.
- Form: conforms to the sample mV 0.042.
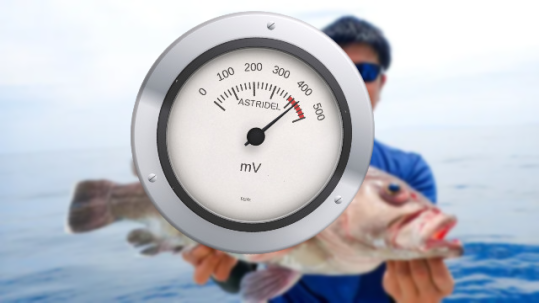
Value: mV 420
